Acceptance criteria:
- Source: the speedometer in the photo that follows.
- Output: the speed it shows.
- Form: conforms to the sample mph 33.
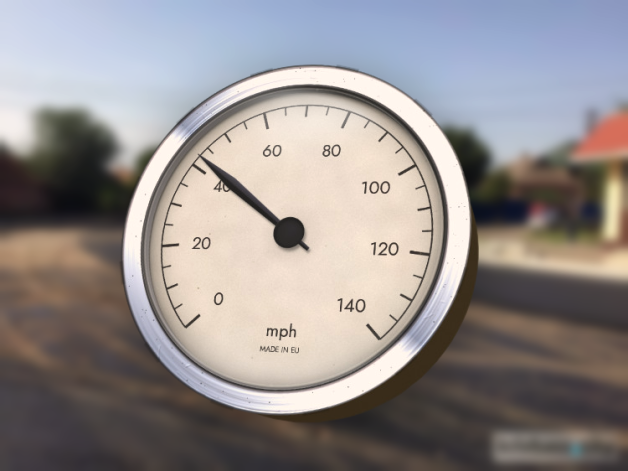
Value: mph 42.5
